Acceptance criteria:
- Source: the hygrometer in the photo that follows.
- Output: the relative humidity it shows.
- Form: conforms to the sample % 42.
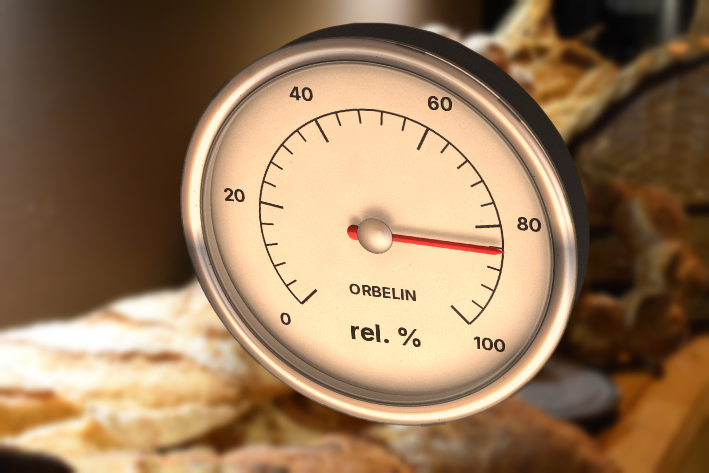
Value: % 84
